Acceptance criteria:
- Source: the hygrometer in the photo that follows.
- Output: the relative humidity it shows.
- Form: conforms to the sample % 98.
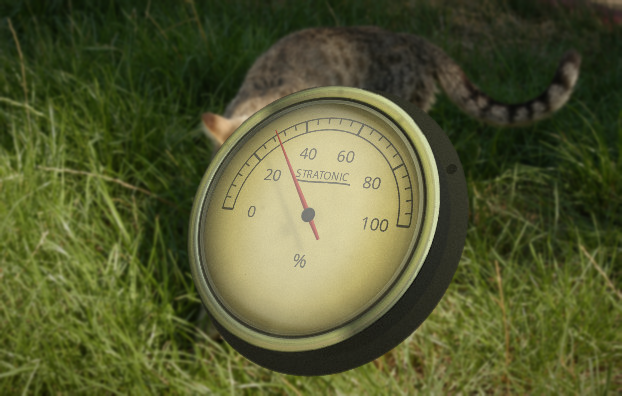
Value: % 30
